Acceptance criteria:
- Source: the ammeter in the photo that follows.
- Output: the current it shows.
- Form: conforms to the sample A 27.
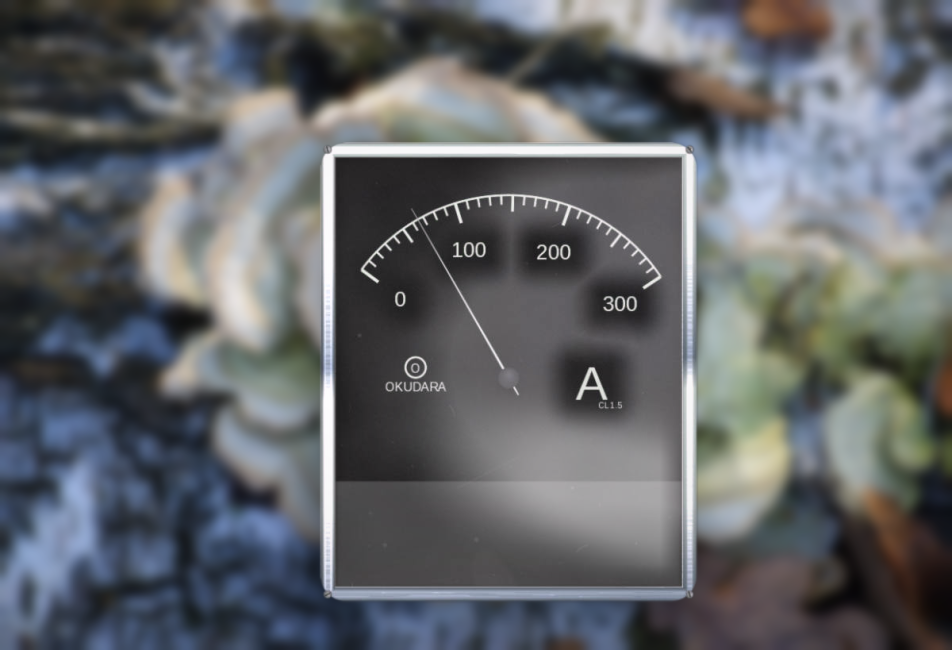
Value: A 65
